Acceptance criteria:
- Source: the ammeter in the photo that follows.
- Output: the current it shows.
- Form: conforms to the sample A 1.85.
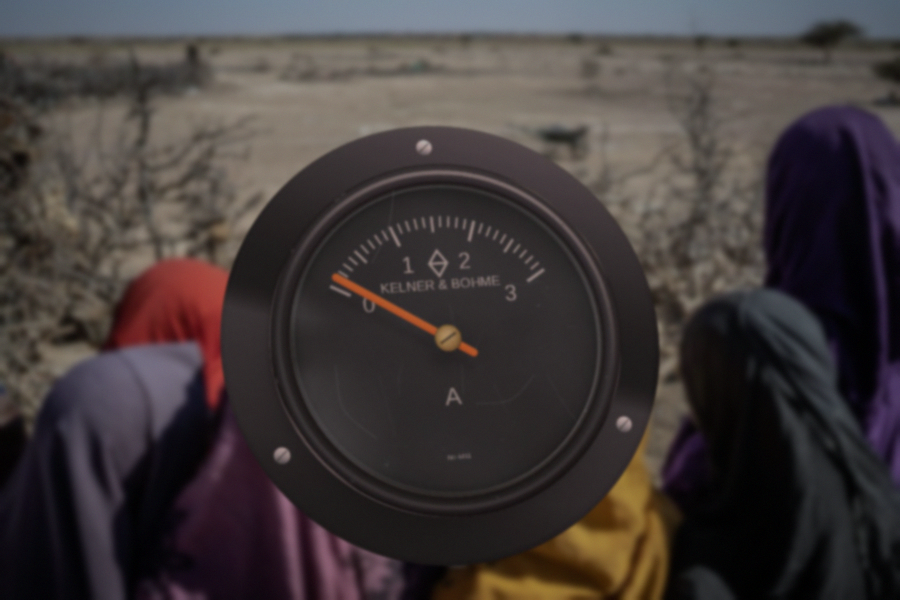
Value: A 0.1
